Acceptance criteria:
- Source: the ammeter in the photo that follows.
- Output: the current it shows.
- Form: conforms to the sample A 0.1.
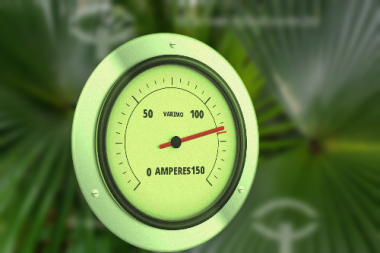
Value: A 117.5
